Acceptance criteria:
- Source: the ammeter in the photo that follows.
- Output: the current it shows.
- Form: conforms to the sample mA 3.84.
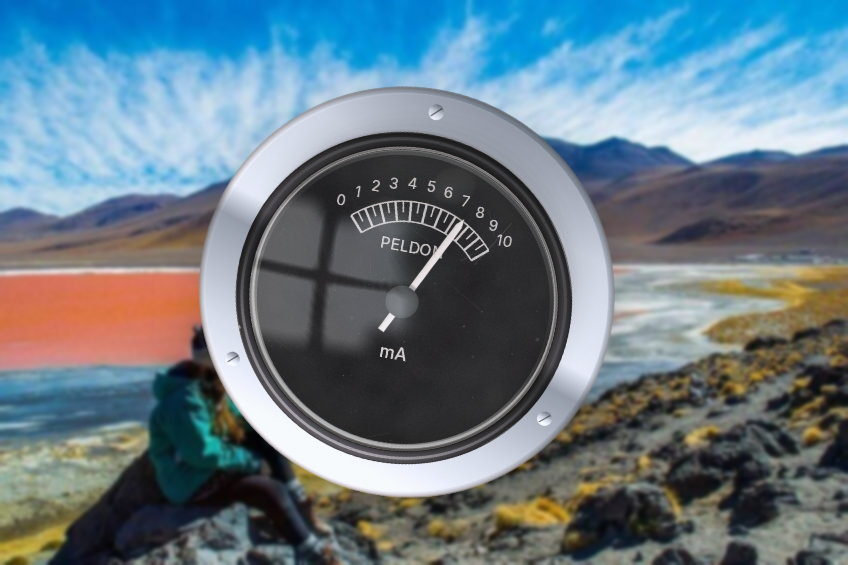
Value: mA 7.5
